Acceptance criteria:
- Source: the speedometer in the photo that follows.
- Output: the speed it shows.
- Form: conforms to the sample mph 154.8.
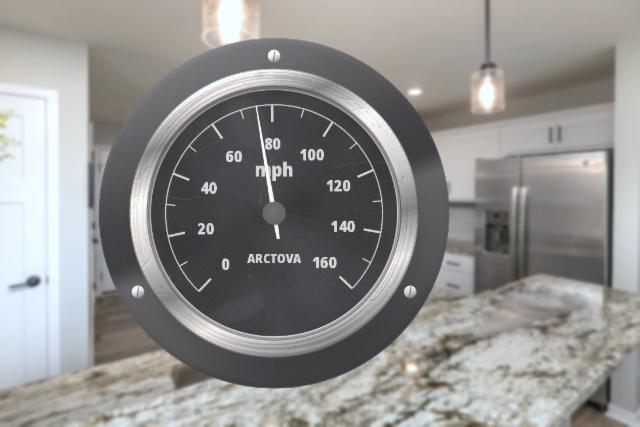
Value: mph 75
